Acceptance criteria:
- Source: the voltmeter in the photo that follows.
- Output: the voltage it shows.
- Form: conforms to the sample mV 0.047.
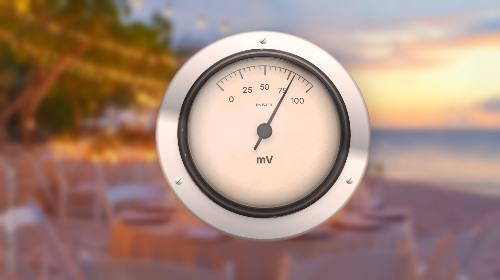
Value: mV 80
